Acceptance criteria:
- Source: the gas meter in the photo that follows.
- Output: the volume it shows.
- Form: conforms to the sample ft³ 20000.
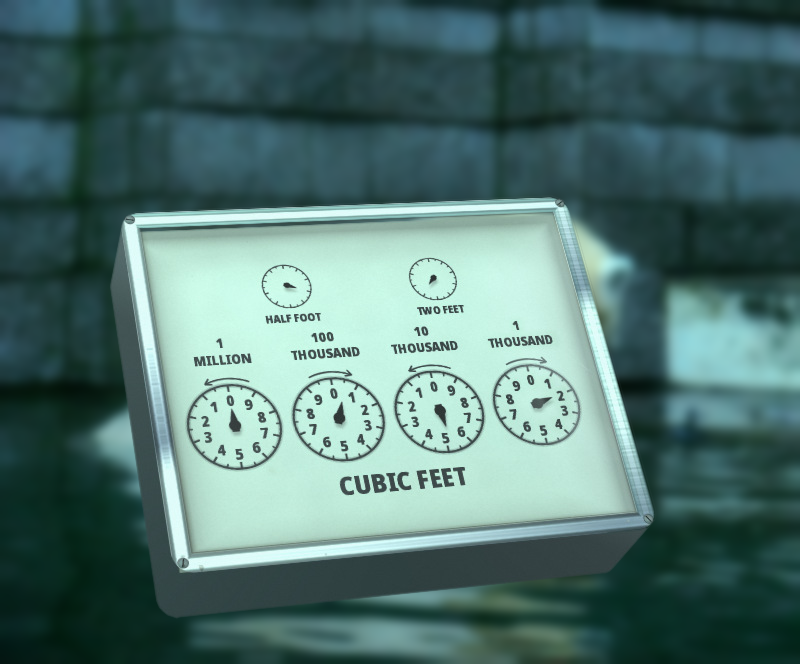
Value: ft³ 5200
